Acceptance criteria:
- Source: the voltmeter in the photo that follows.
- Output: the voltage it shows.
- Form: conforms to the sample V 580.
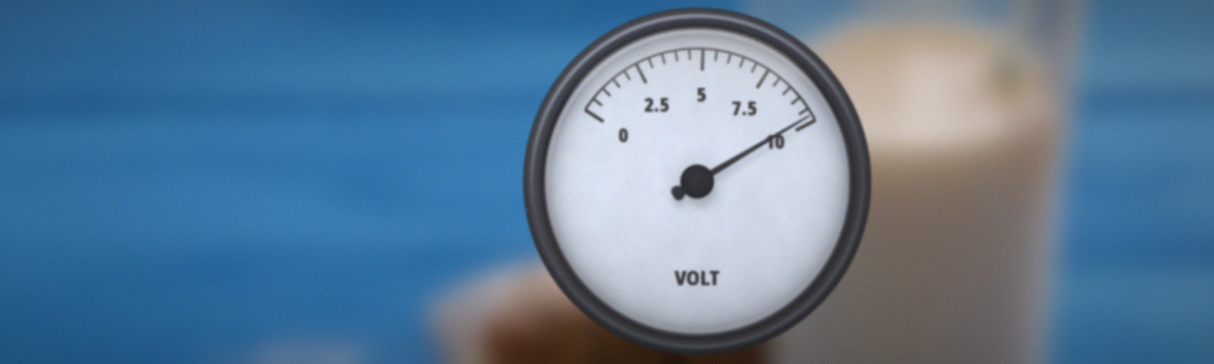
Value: V 9.75
